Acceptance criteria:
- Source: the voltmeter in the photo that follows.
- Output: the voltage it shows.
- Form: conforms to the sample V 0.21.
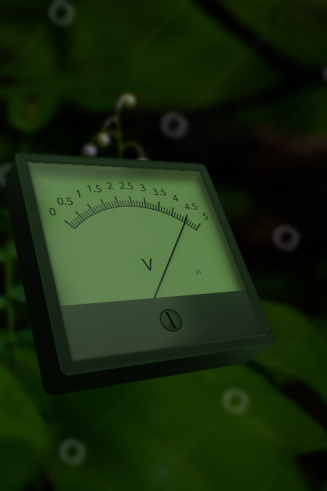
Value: V 4.5
